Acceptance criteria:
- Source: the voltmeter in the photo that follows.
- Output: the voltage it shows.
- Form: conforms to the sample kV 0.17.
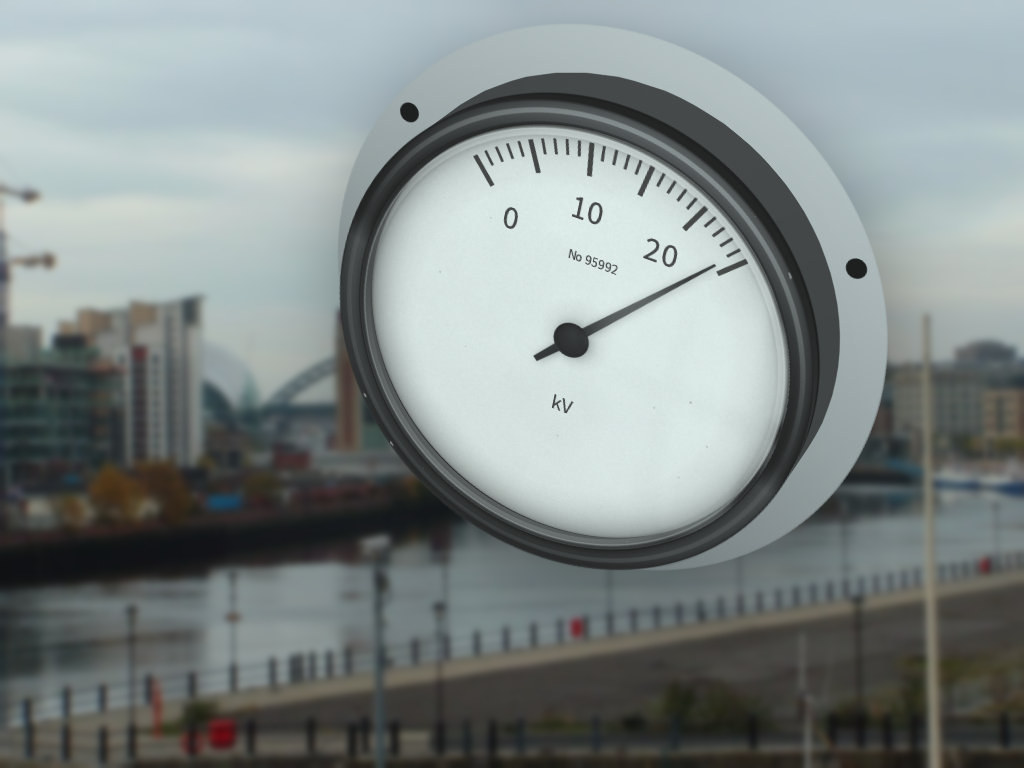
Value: kV 24
